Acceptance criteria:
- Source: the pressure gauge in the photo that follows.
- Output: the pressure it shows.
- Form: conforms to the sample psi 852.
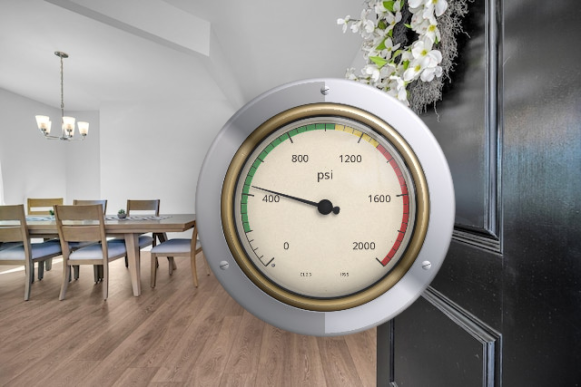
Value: psi 450
